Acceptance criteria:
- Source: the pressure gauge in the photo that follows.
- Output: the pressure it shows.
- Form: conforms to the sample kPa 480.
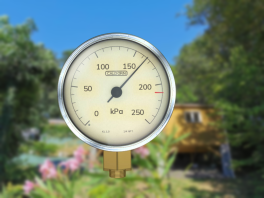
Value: kPa 165
